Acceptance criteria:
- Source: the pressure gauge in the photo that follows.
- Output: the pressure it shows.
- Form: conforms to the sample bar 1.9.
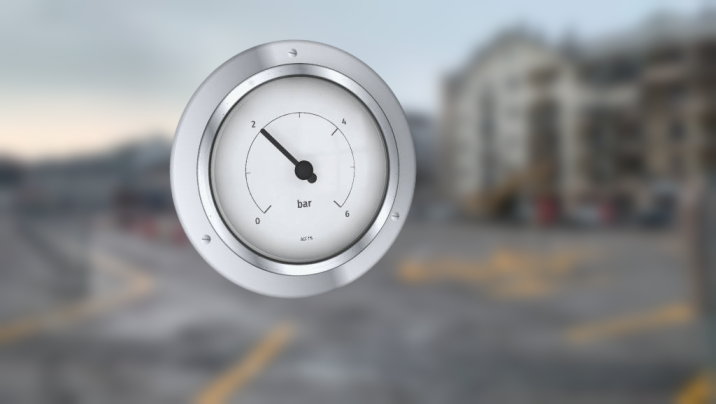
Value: bar 2
